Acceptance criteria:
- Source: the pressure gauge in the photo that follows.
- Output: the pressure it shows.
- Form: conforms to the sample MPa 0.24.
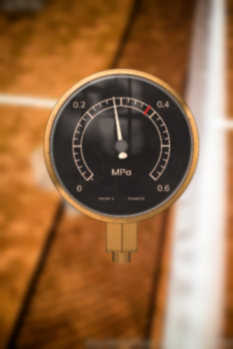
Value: MPa 0.28
